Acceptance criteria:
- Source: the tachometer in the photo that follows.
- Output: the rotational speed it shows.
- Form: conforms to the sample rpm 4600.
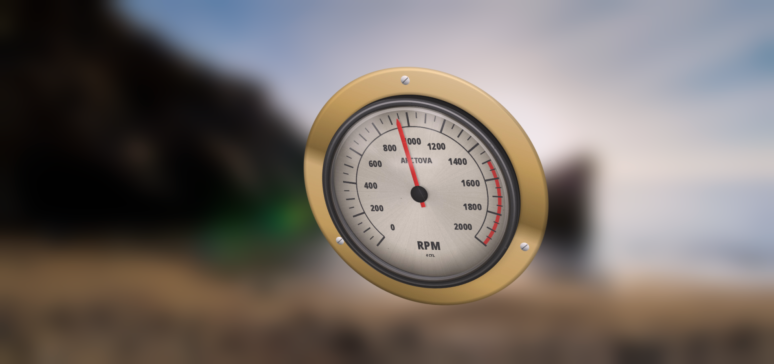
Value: rpm 950
